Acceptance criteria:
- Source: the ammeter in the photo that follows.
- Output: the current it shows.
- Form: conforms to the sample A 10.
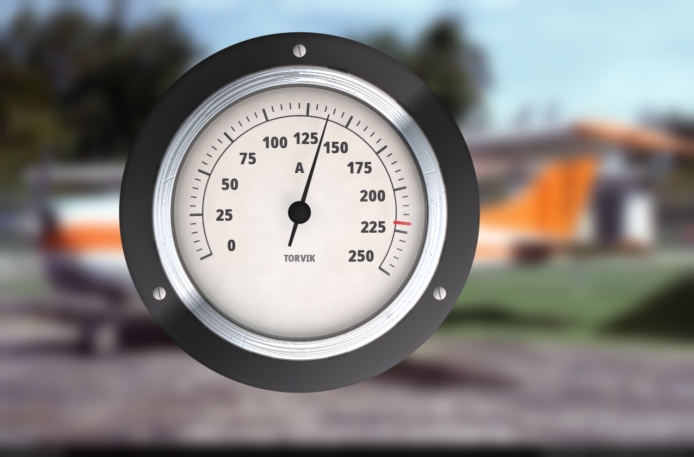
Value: A 137.5
